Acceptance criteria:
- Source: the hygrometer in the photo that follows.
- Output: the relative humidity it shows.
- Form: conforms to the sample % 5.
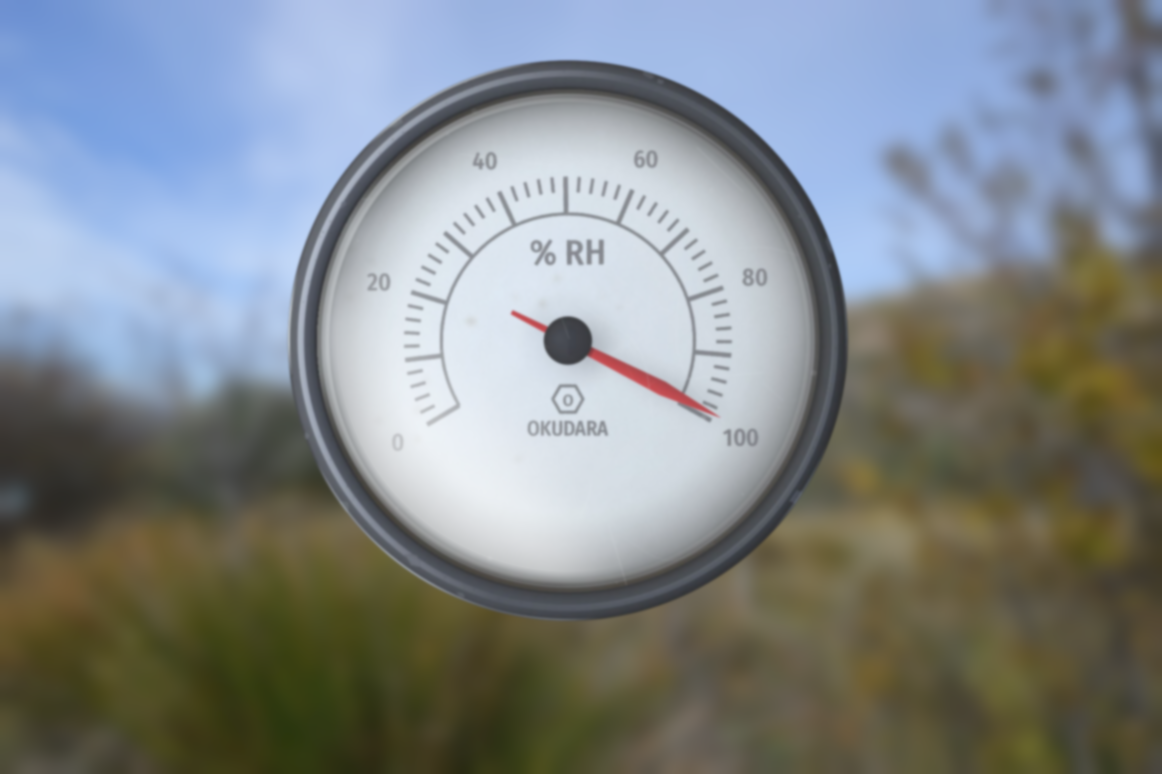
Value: % 99
